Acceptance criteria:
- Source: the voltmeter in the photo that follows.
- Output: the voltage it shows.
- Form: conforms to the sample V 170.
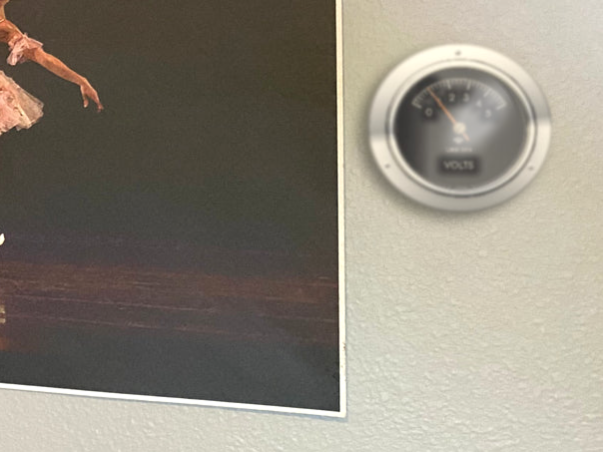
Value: V 1
